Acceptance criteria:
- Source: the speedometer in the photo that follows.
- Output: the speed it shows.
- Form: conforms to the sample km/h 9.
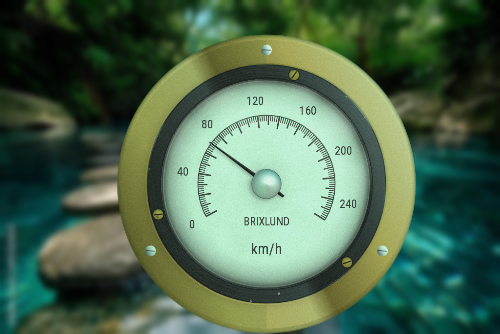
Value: km/h 70
